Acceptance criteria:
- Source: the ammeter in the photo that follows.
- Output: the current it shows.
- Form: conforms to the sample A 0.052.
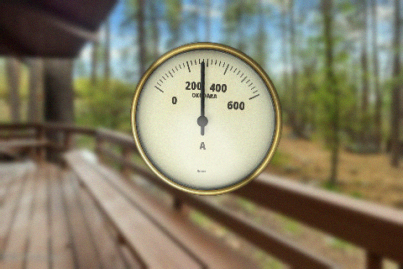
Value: A 280
